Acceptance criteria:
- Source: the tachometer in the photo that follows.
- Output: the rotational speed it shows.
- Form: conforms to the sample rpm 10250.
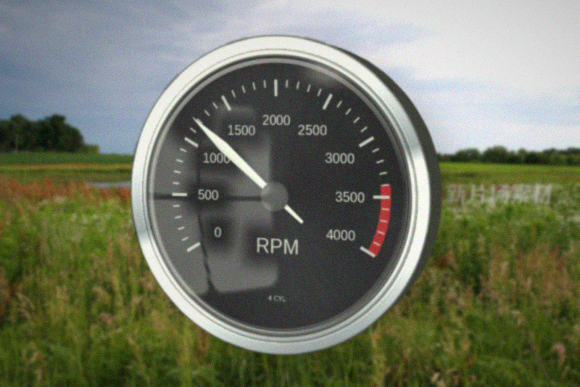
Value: rpm 1200
